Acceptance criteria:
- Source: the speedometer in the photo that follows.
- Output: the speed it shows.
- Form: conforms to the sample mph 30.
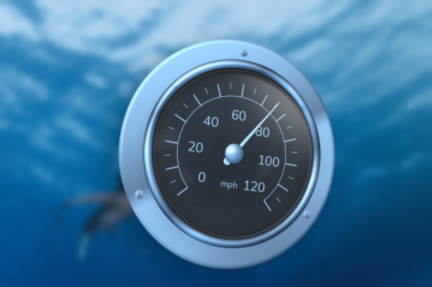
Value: mph 75
